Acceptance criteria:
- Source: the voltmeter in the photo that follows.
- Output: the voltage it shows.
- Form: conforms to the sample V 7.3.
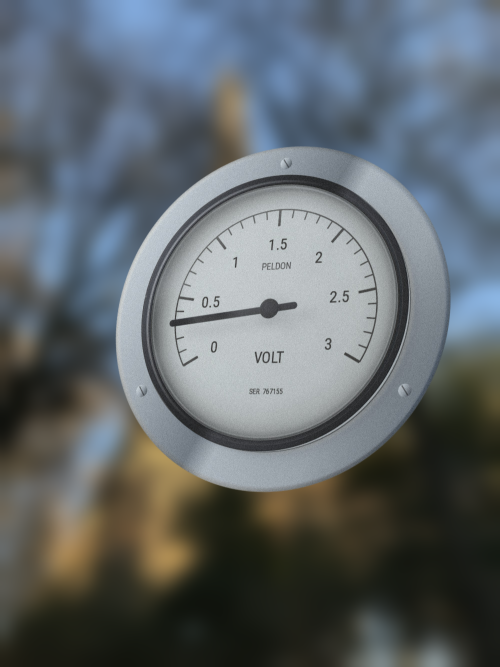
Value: V 0.3
